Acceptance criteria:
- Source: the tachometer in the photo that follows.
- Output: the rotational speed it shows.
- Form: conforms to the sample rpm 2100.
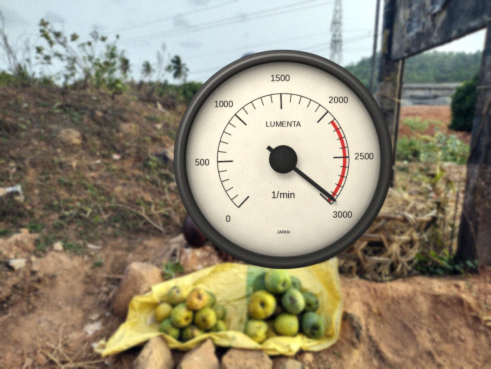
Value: rpm 2950
